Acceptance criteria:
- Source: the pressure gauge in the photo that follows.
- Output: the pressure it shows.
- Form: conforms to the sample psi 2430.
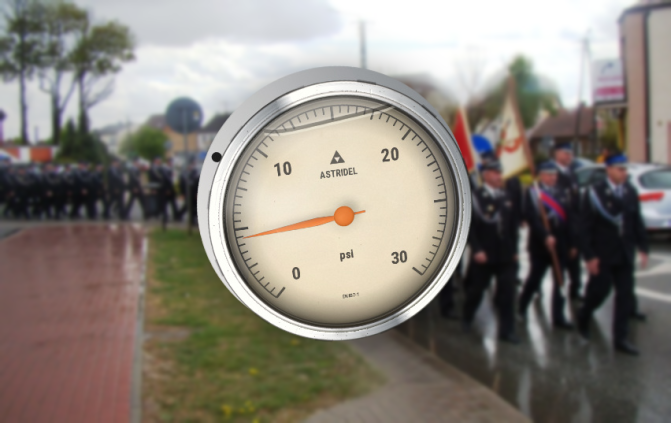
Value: psi 4.5
